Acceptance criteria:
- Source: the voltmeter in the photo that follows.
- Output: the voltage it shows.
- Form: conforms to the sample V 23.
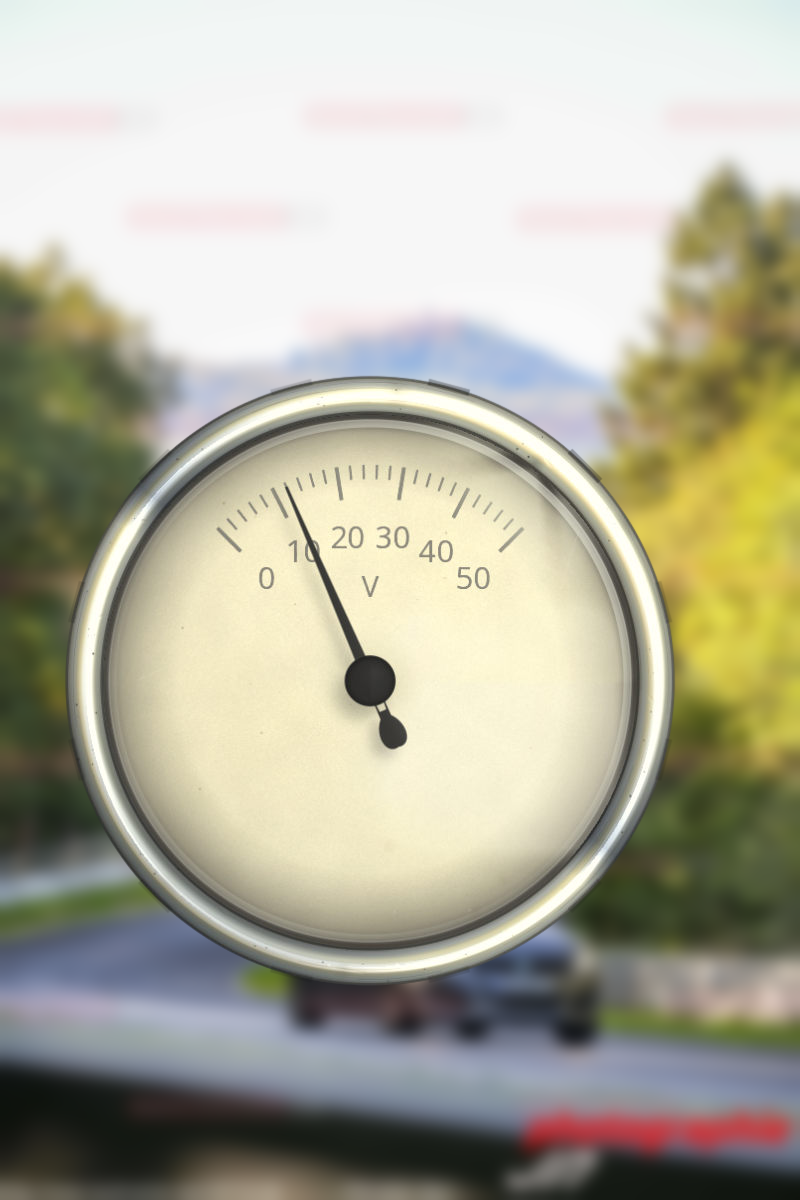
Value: V 12
